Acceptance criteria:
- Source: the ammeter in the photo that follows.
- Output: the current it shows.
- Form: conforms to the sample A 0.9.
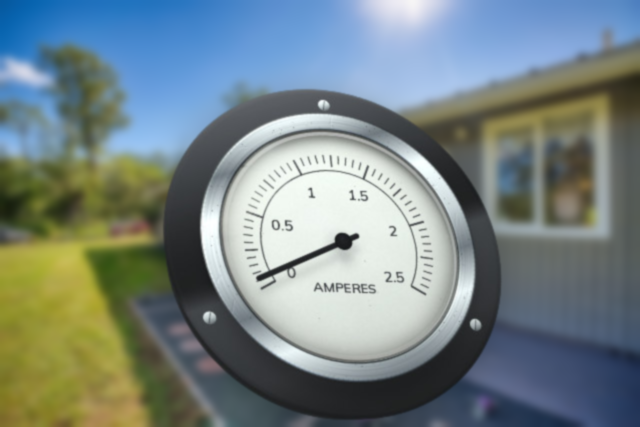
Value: A 0.05
